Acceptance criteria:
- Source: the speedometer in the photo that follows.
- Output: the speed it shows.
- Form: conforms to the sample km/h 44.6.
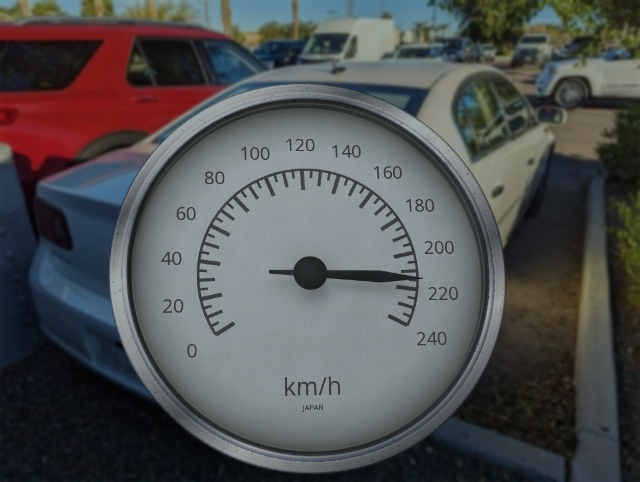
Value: km/h 215
